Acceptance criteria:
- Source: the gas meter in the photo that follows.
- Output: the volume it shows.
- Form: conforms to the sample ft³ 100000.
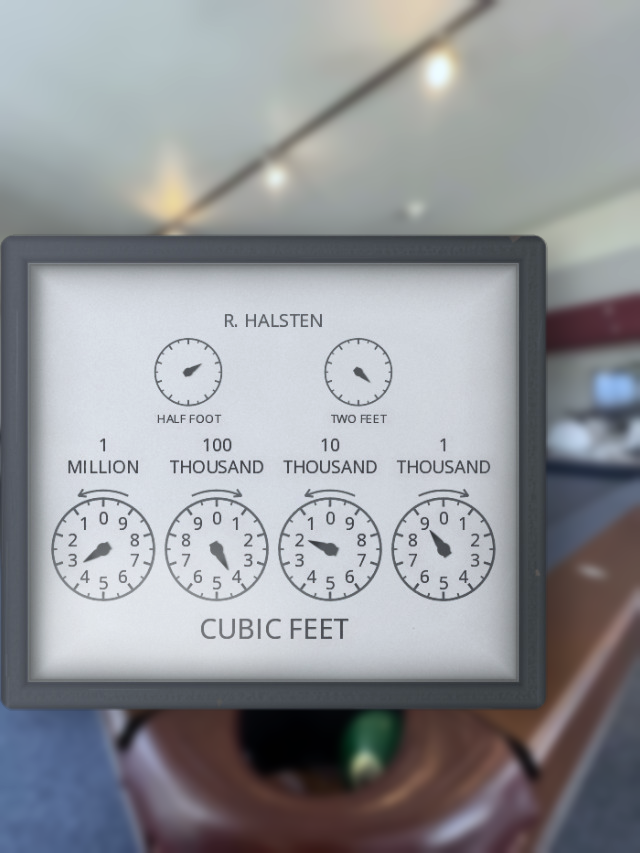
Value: ft³ 341900
